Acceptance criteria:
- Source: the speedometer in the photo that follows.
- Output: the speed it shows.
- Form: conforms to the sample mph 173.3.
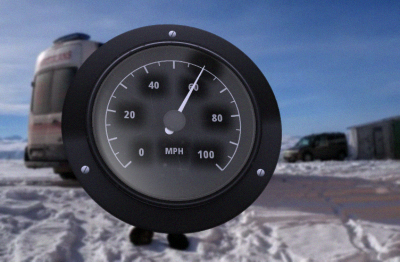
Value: mph 60
